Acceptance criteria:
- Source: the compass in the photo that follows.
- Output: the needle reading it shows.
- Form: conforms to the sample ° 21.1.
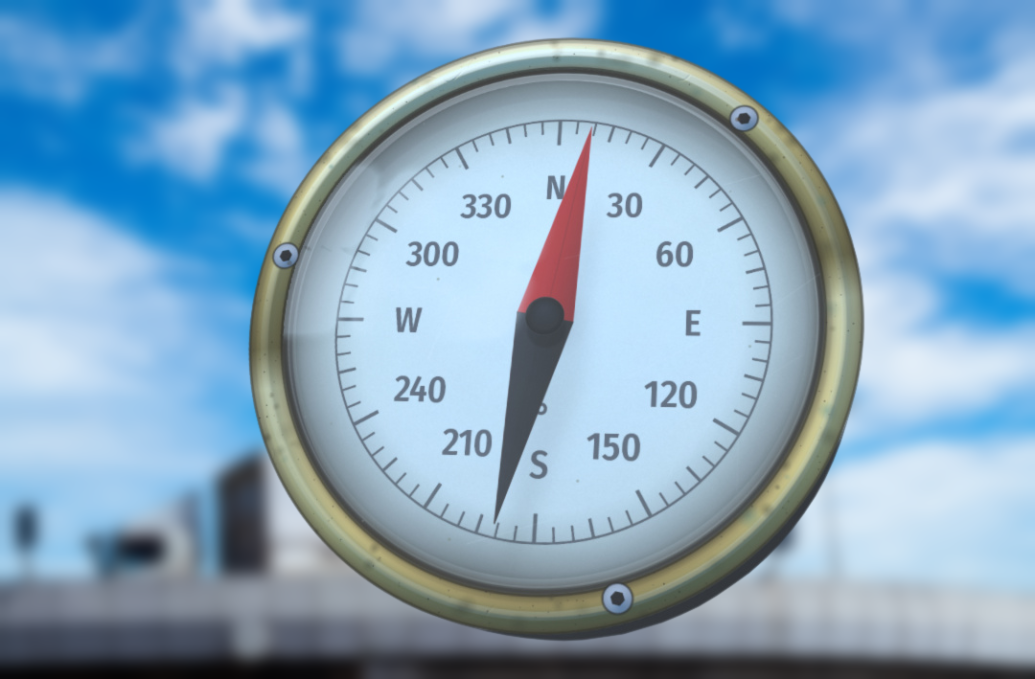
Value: ° 10
